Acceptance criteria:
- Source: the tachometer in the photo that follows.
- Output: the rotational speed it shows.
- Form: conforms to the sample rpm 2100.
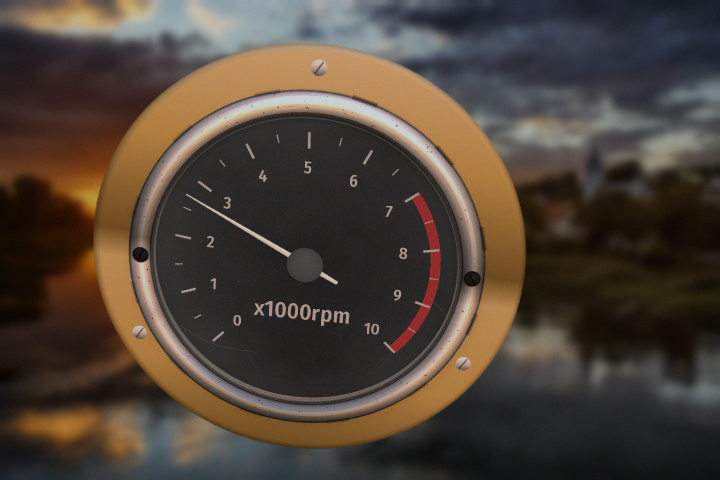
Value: rpm 2750
